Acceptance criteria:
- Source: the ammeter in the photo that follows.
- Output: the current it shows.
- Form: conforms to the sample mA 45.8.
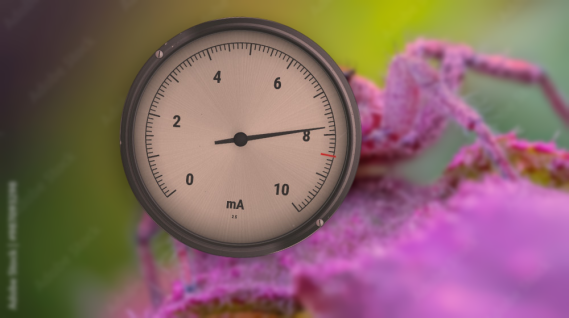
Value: mA 7.8
